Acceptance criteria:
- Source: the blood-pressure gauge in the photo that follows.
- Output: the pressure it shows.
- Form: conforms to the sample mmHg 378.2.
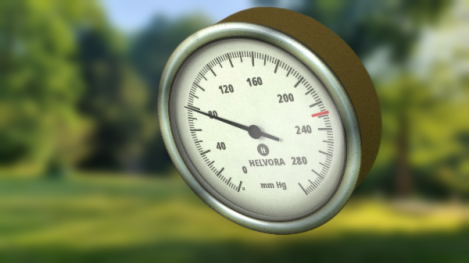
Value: mmHg 80
